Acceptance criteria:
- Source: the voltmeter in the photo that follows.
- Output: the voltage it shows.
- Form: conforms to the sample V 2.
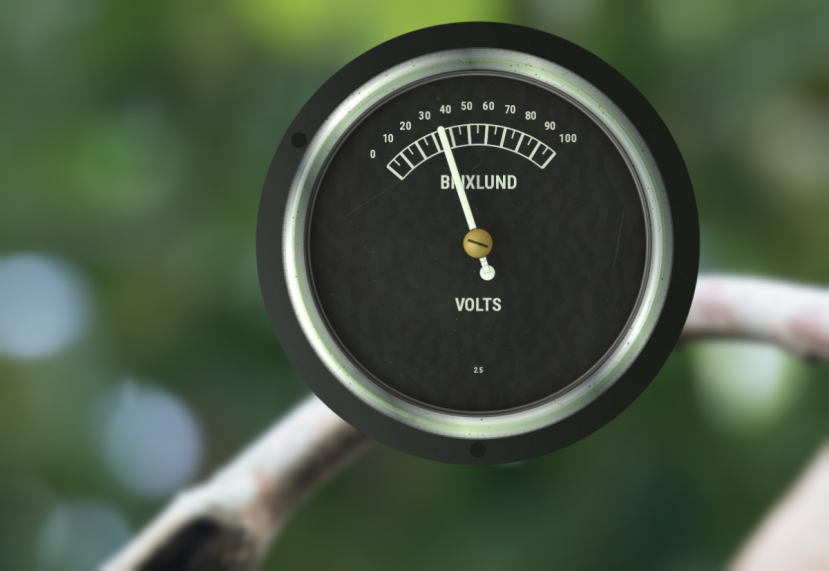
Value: V 35
